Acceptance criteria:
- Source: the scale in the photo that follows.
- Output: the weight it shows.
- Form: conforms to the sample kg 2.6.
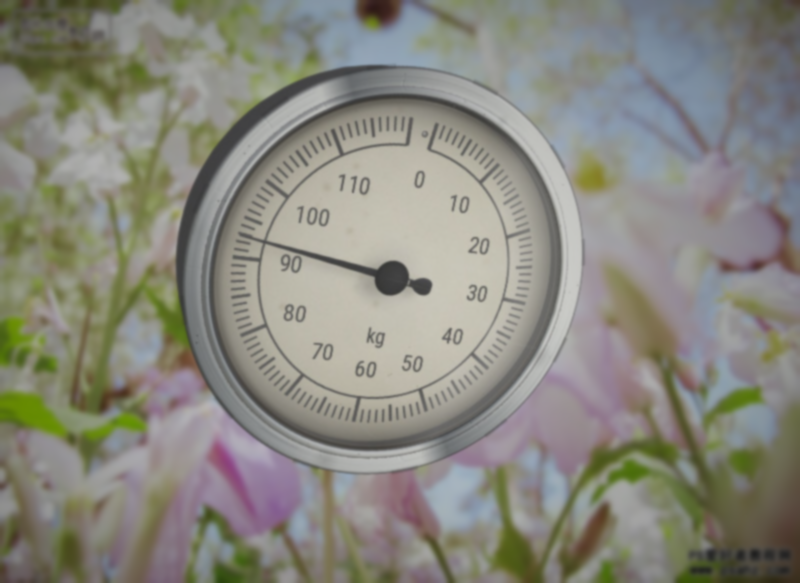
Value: kg 93
